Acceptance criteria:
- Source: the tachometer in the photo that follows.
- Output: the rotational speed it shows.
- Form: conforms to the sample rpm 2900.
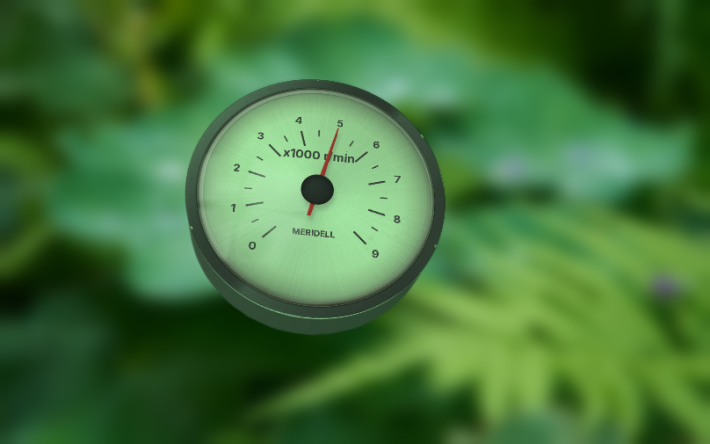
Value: rpm 5000
